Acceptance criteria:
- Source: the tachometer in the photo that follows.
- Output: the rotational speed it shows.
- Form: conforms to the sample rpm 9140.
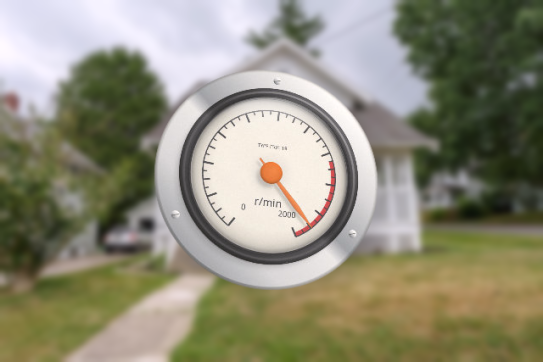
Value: rpm 1900
